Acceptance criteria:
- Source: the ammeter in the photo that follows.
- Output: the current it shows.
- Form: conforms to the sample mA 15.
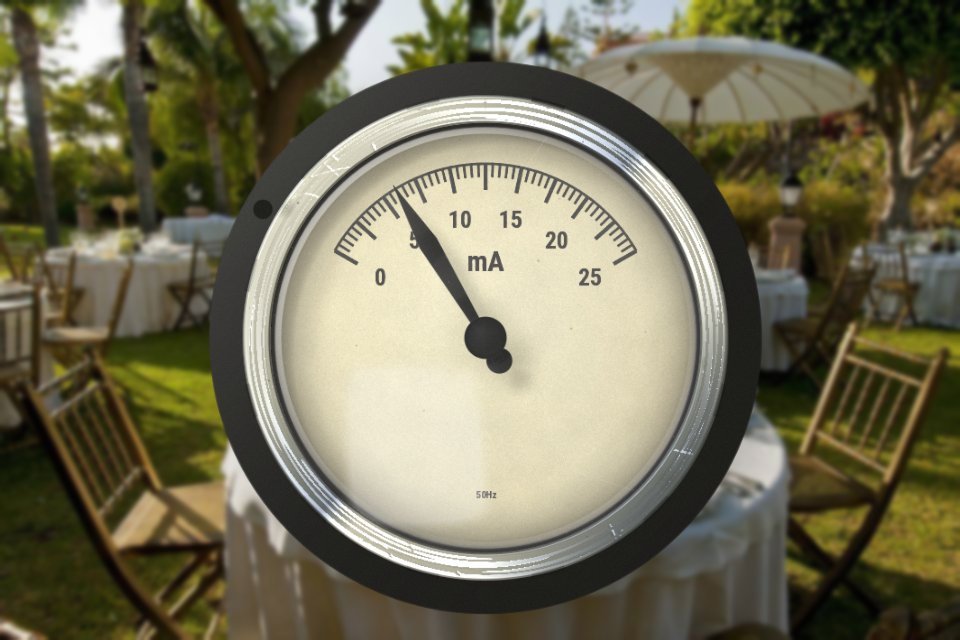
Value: mA 6
